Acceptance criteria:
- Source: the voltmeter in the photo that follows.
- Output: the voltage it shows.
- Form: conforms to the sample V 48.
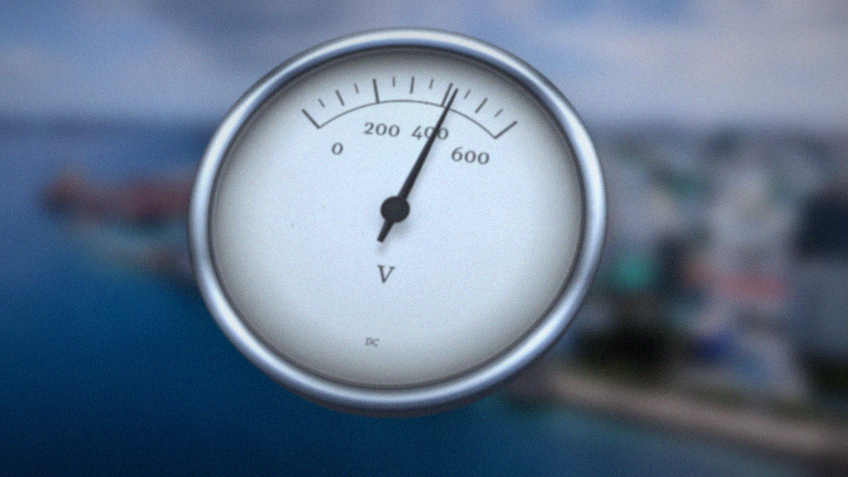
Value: V 425
